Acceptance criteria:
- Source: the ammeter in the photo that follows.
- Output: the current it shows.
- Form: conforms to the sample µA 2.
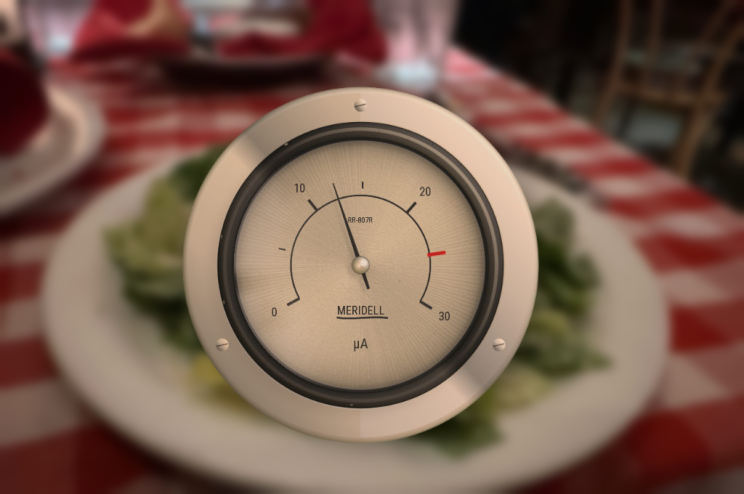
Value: µA 12.5
